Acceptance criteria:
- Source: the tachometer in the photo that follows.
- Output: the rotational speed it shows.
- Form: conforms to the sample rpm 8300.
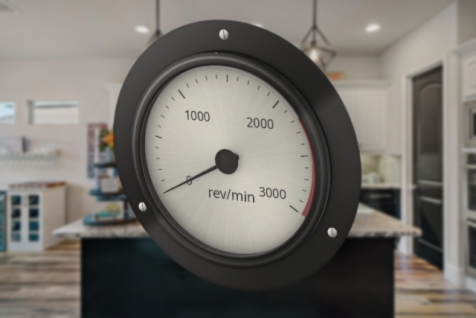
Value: rpm 0
